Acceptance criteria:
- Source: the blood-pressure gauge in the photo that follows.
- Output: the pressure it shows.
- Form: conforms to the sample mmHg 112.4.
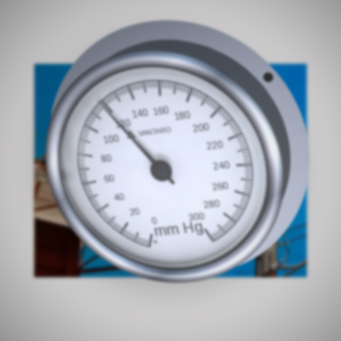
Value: mmHg 120
